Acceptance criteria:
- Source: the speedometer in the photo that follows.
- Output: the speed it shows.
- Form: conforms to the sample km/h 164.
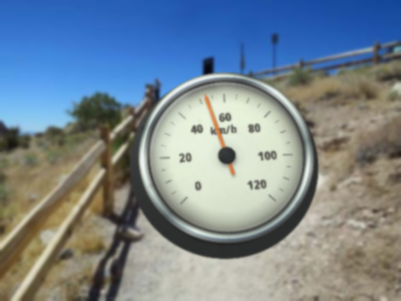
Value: km/h 52.5
